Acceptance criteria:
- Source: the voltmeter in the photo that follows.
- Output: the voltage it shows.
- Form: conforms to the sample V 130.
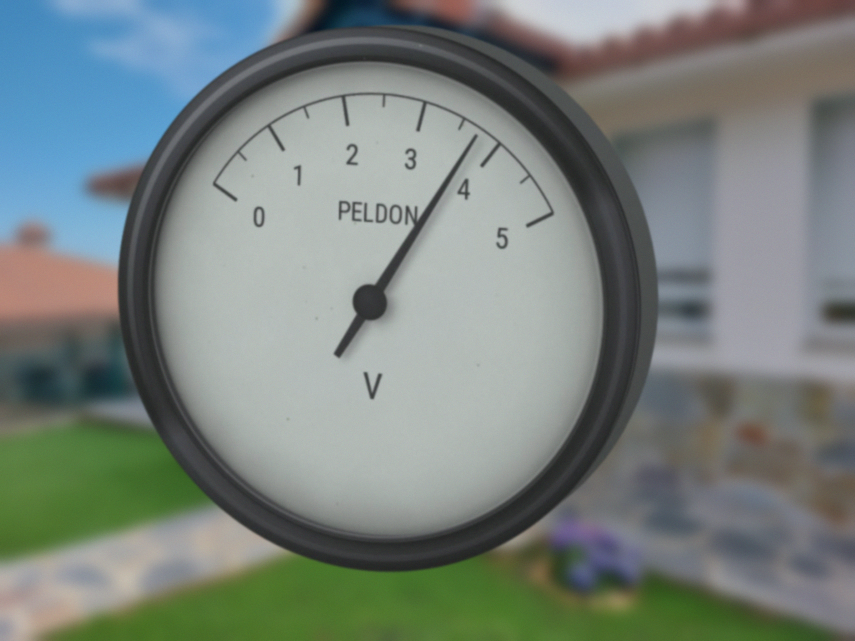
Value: V 3.75
